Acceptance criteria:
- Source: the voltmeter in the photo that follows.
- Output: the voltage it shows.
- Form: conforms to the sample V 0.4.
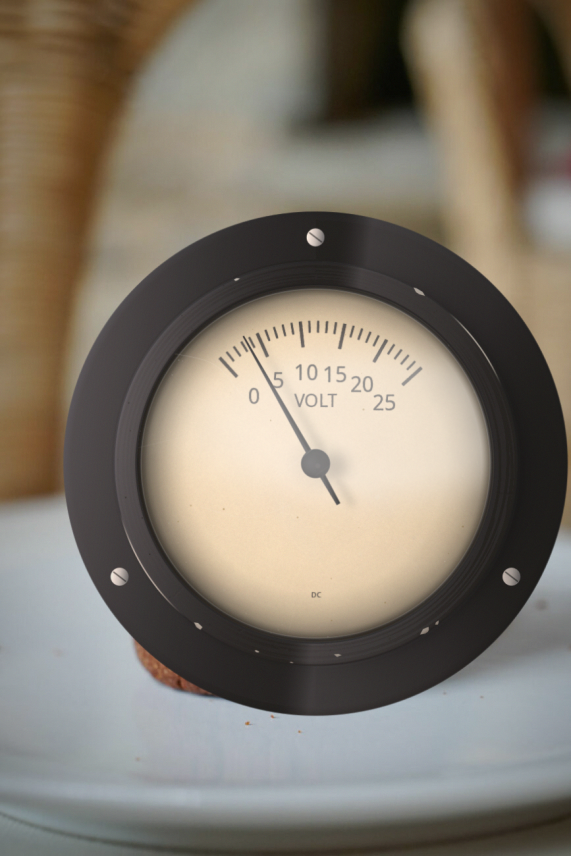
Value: V 3.5
